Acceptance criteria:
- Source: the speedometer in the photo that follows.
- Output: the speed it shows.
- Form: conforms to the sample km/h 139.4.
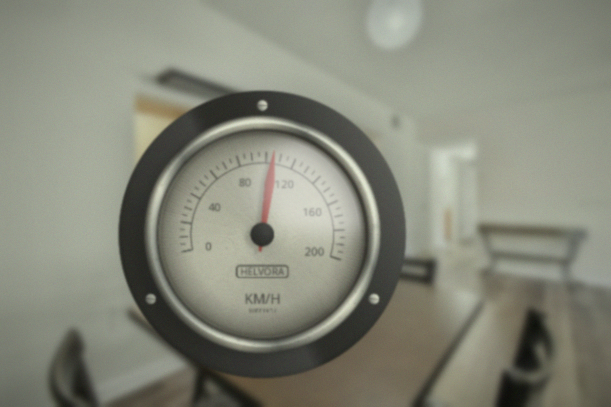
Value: km/h 105
